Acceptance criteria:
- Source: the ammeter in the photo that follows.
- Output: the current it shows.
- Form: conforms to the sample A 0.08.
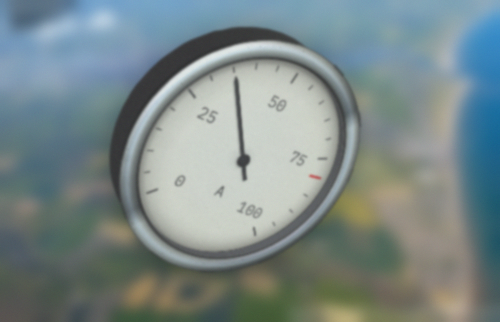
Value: A 35
